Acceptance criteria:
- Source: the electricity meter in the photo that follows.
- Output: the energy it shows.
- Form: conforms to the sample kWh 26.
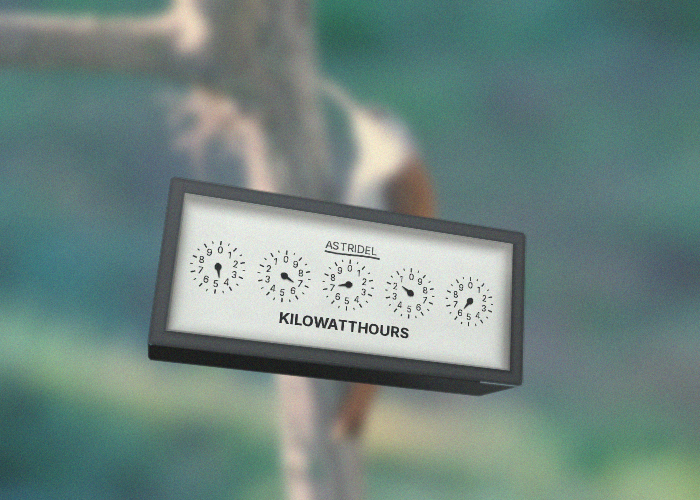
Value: kWh 46716
